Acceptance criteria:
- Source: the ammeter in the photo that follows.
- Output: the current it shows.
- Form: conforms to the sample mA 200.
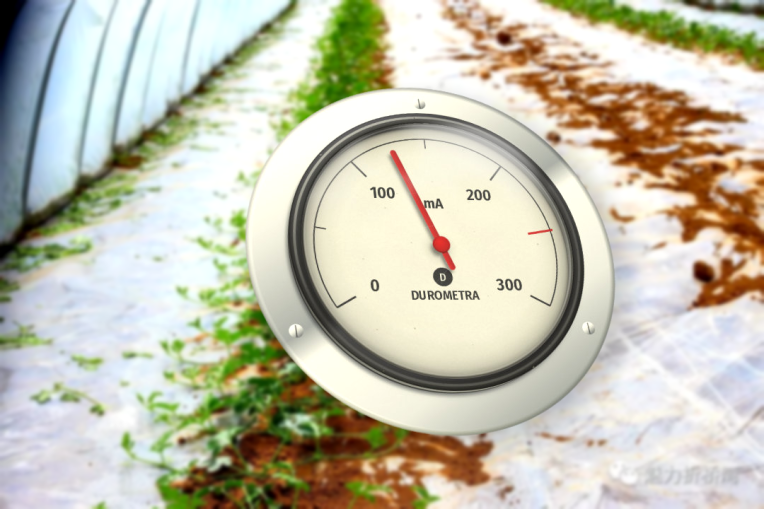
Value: mA 125
